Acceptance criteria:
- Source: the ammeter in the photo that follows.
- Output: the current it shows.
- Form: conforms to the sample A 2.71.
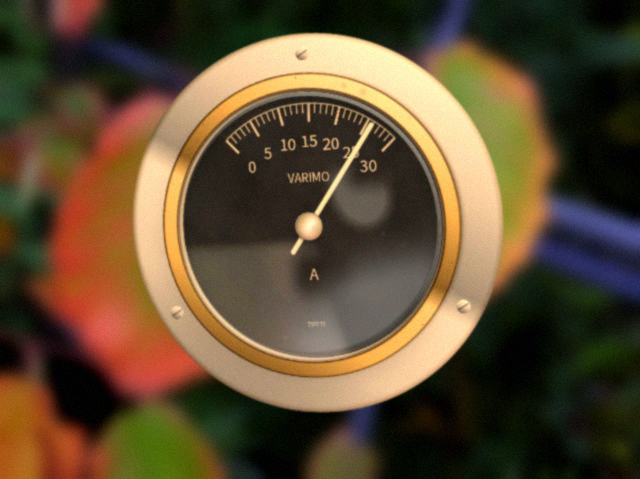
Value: A 26
